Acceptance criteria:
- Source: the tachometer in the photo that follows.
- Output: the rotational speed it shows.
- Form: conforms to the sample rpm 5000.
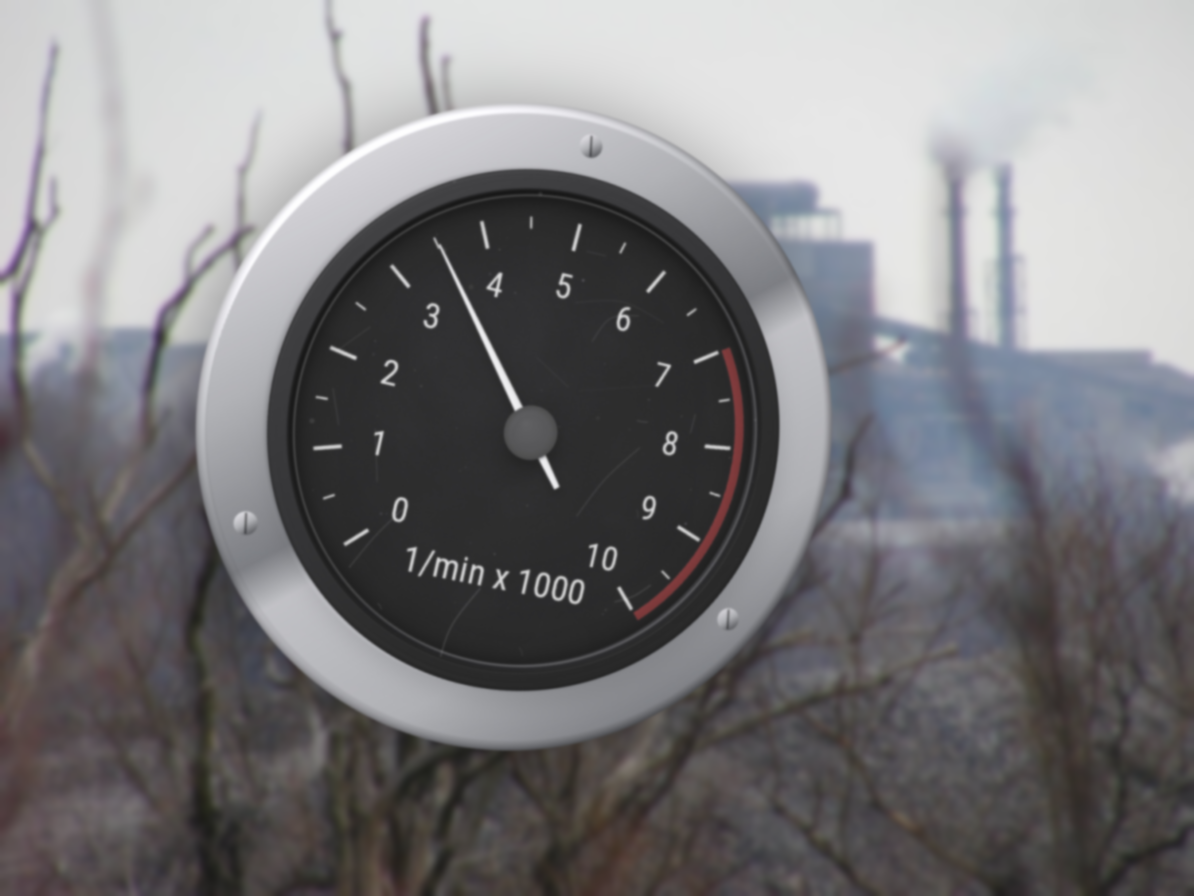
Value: rpm 3500
